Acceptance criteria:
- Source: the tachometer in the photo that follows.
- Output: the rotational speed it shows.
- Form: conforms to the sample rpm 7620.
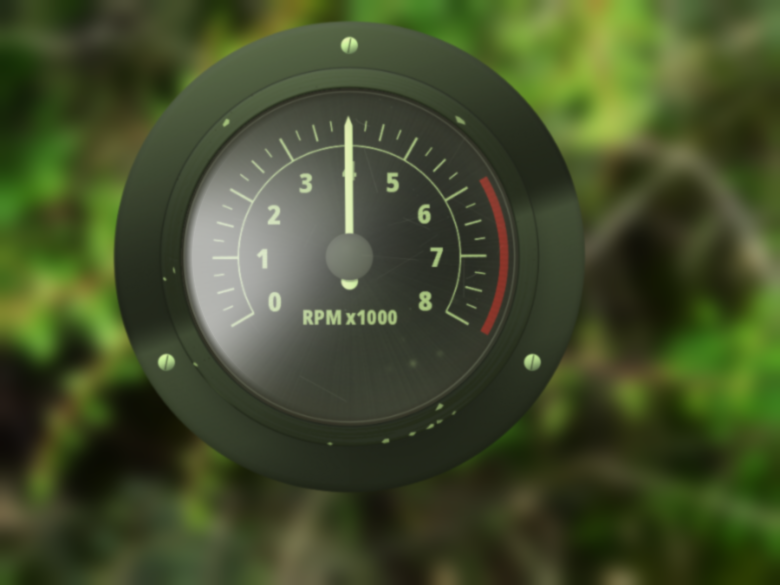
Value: rpm 4000
